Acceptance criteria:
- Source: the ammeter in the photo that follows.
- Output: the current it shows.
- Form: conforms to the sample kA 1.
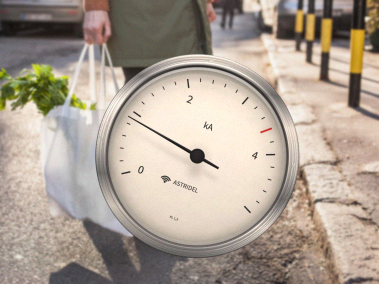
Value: kA 0.9
